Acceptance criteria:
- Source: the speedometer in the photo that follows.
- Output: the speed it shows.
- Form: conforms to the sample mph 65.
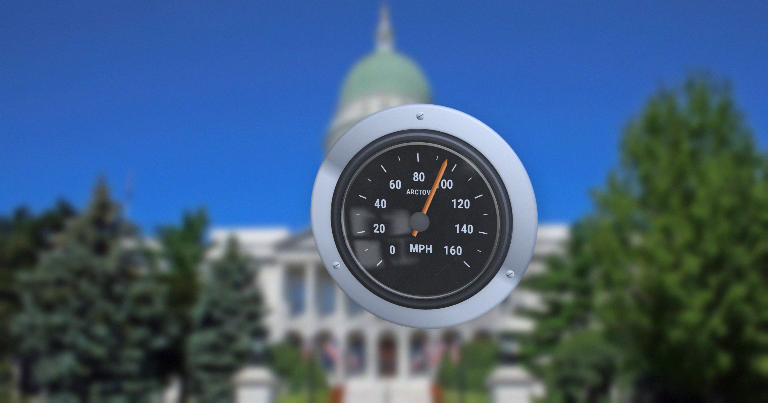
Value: mph 95
